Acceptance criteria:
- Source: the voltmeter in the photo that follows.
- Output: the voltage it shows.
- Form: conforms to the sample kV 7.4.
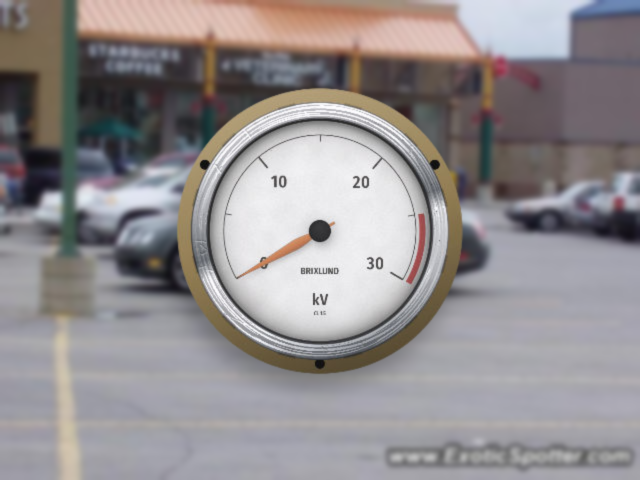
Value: kV 0
